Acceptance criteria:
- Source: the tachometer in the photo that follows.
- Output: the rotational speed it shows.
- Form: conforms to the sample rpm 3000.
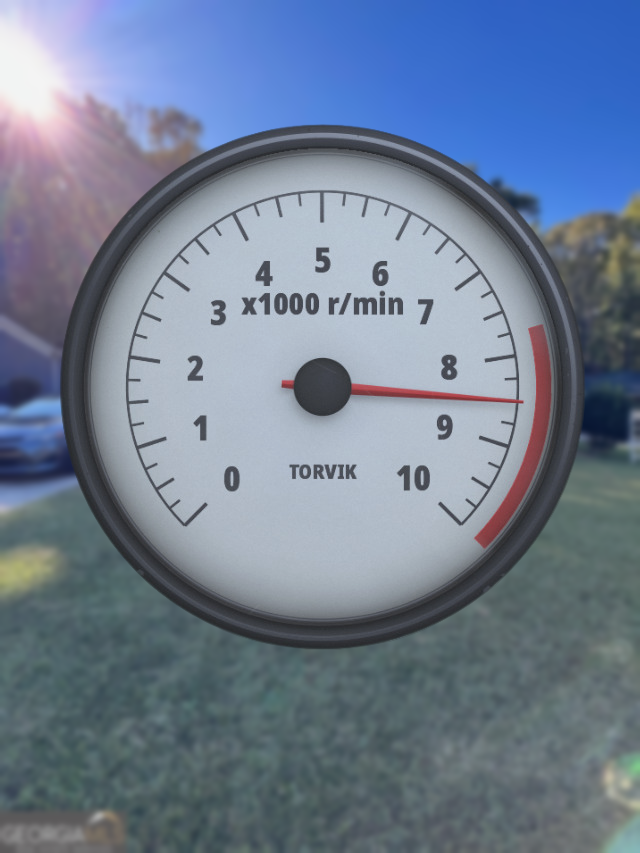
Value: rpm 8500
